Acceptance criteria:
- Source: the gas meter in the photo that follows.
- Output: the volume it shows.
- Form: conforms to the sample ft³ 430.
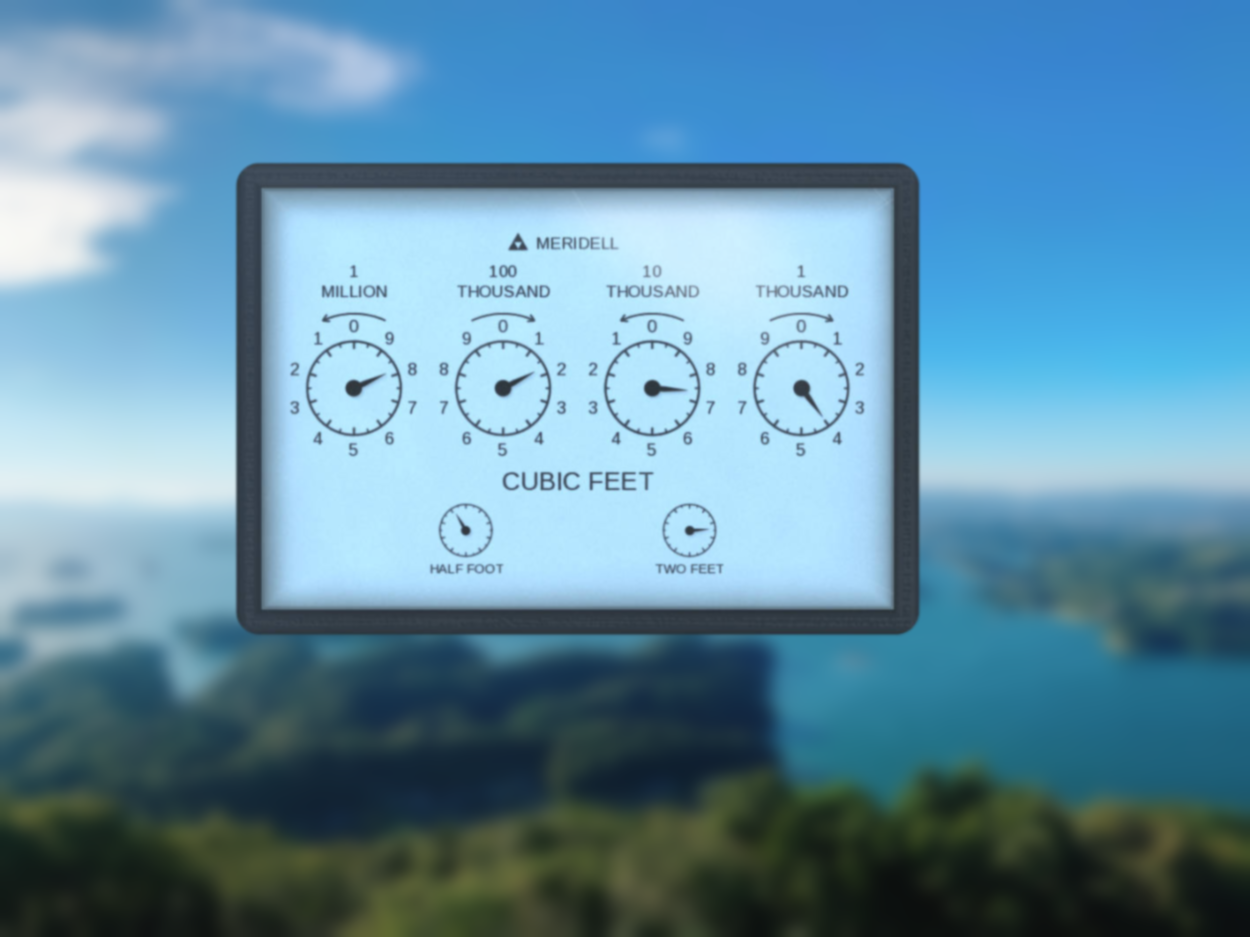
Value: ft³ 817400
